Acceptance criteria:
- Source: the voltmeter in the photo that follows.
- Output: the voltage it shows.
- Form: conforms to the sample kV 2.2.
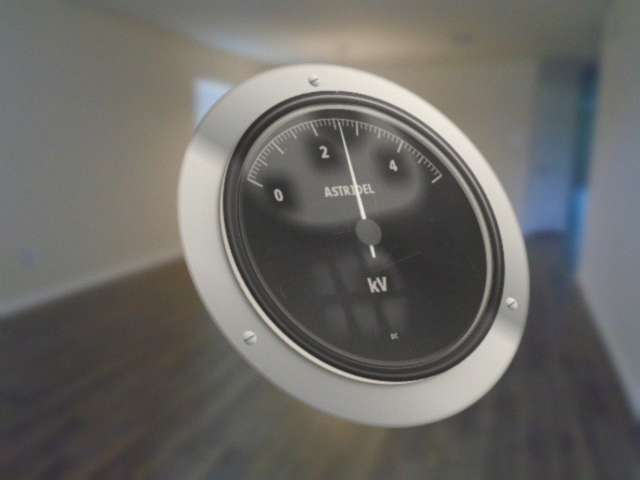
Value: kV 2.5
